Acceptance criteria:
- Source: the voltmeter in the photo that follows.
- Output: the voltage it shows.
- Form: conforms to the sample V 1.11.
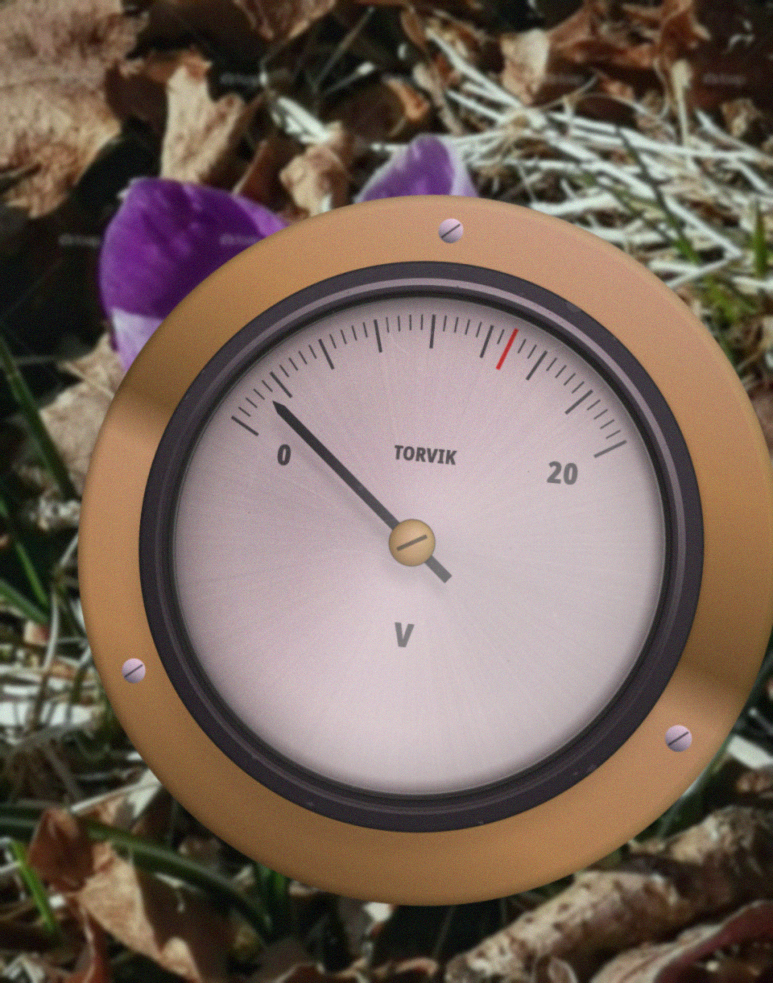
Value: V 1.75
